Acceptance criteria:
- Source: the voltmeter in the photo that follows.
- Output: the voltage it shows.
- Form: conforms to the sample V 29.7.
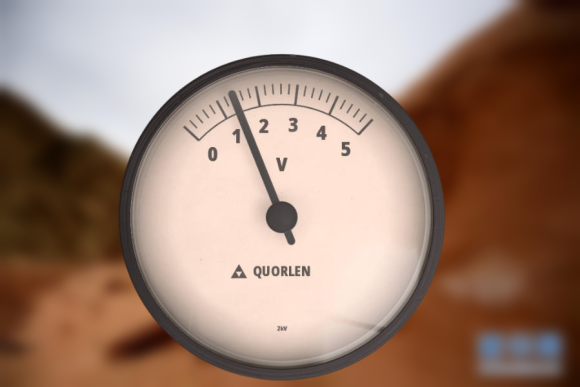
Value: V 1.4
